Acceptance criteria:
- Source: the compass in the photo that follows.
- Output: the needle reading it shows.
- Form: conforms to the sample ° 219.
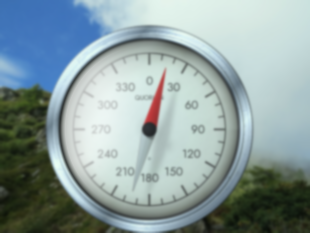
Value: ° 15
